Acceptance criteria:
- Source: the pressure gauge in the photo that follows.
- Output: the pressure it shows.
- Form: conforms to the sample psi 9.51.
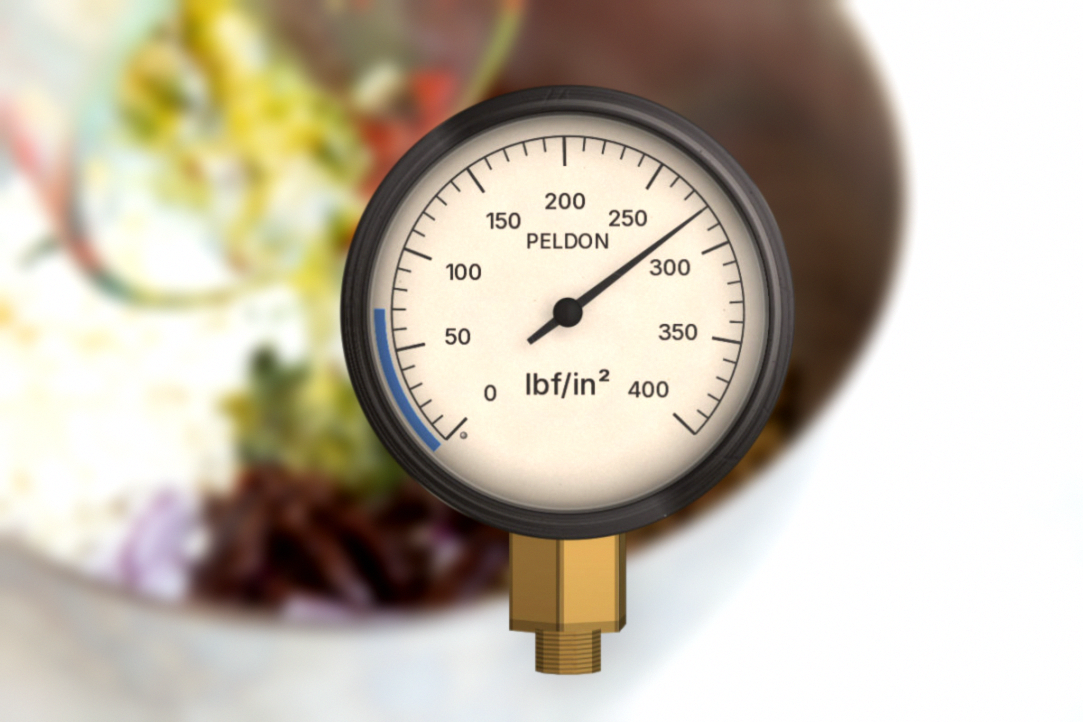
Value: psi 280
